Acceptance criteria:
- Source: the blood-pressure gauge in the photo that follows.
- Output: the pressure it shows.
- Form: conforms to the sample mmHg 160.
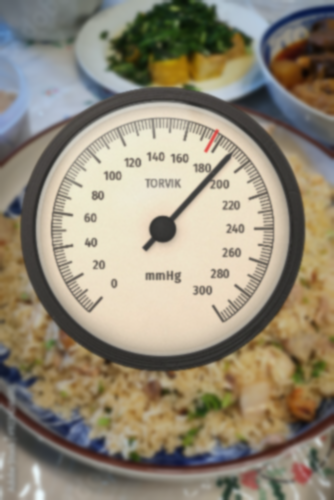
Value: mmHg 190
